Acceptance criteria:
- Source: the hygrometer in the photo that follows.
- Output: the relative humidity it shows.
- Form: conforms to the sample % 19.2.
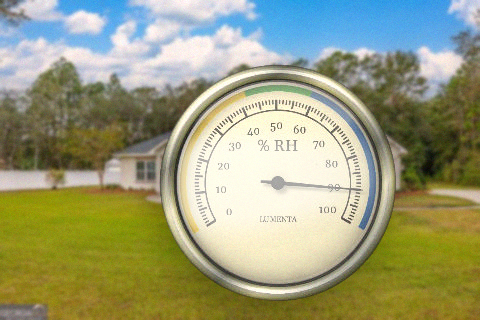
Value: % 90
